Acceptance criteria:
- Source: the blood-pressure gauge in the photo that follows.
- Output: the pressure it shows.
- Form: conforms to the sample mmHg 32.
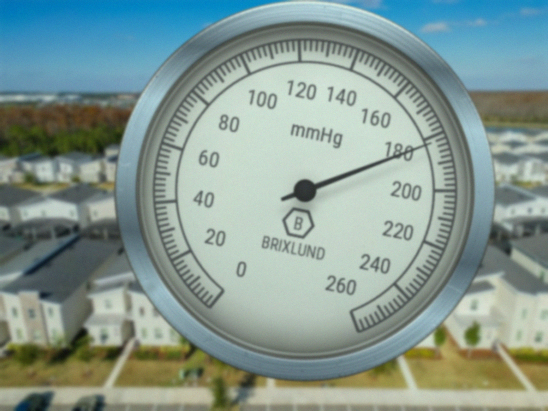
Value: mmHg 182
